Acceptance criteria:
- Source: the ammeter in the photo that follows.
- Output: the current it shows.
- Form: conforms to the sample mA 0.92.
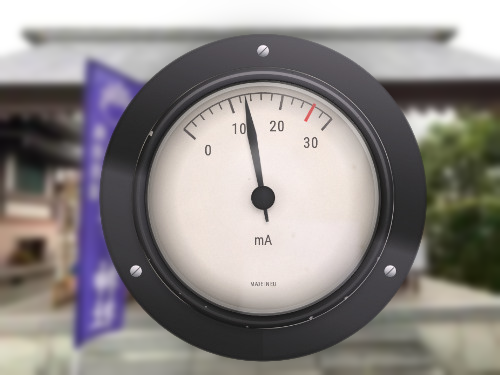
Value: mA 13
